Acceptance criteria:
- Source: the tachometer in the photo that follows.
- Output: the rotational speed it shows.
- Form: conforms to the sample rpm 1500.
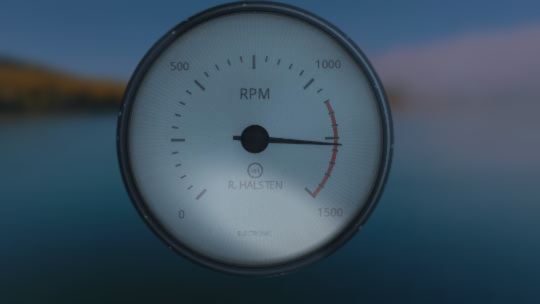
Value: rpm 1275
